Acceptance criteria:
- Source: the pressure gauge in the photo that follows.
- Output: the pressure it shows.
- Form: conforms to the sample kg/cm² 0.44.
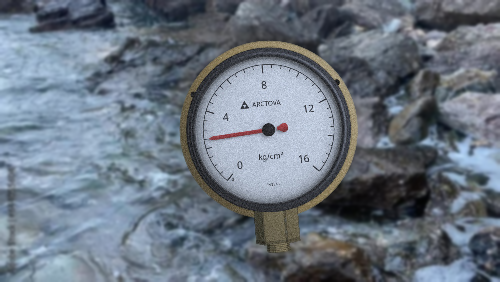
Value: kg/cm² 2.5
